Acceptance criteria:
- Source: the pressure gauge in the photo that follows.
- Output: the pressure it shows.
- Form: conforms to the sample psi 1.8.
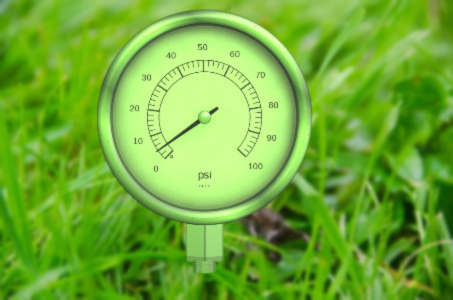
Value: psi 4
